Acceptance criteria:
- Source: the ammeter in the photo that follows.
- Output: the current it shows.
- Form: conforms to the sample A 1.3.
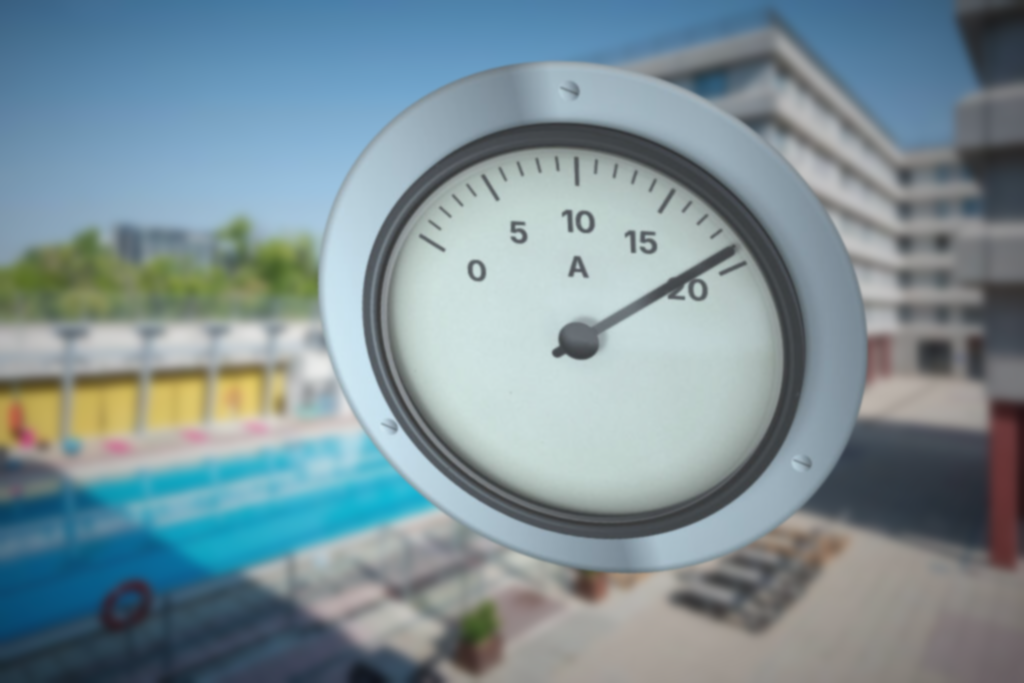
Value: A 19
